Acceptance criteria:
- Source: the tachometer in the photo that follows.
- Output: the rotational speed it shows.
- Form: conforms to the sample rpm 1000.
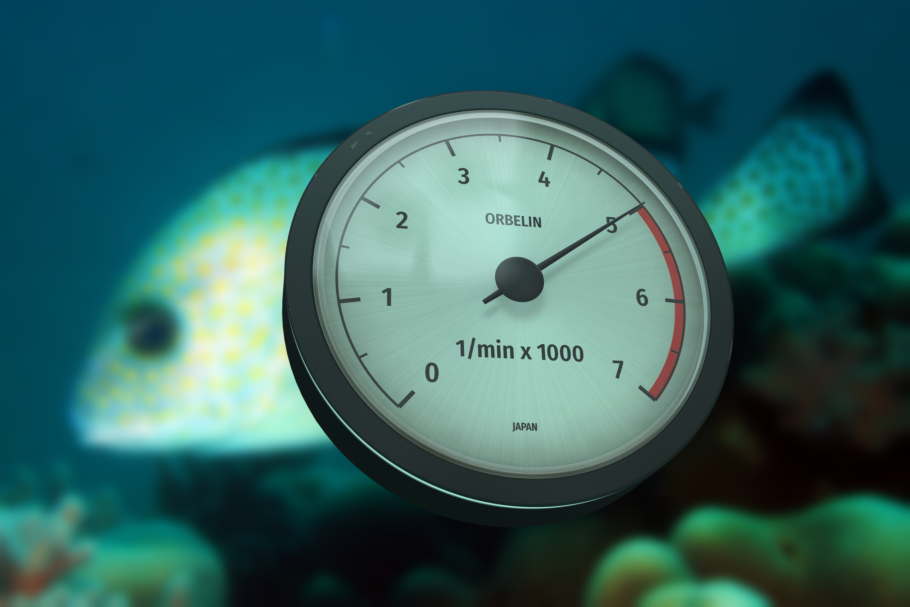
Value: rpm 5000
